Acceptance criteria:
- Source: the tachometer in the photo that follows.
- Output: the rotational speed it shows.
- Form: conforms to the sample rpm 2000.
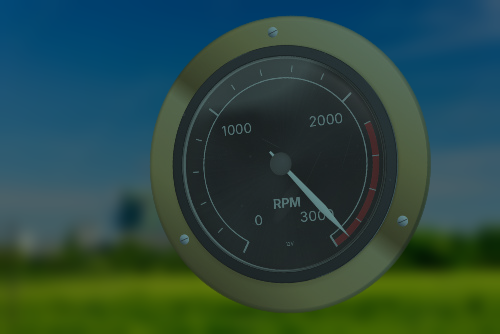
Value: rpm 2900
